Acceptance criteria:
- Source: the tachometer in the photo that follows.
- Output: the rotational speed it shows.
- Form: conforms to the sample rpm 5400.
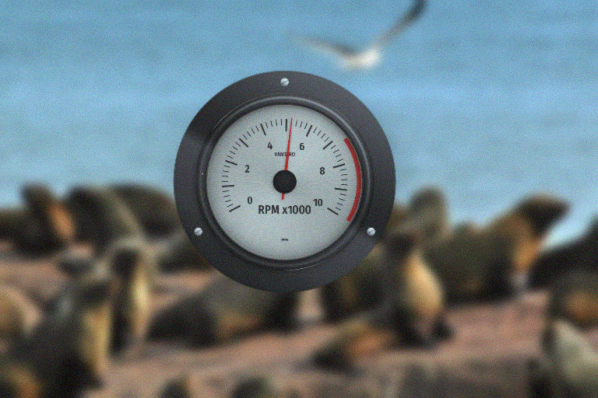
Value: rpm 5200
